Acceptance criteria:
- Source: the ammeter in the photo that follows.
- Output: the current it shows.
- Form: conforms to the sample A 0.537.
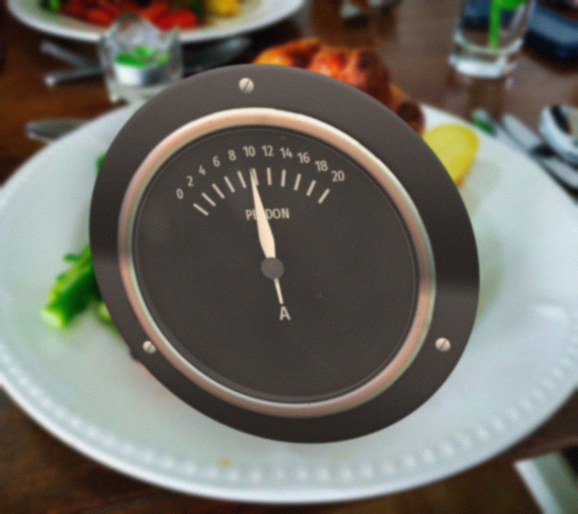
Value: A 10
